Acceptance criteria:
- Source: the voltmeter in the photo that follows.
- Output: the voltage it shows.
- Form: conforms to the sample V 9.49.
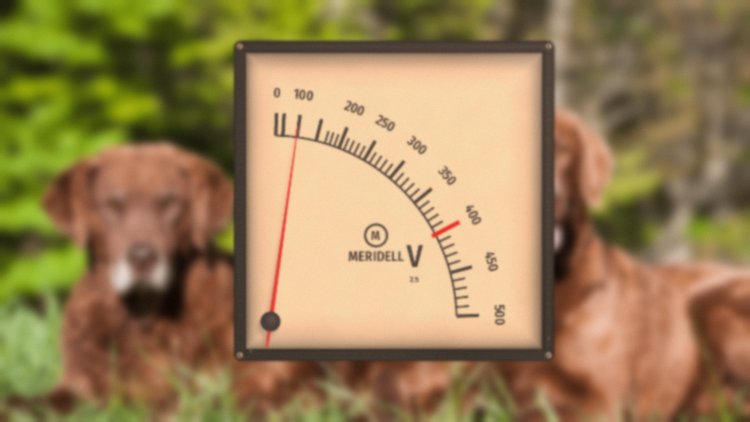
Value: V 100
